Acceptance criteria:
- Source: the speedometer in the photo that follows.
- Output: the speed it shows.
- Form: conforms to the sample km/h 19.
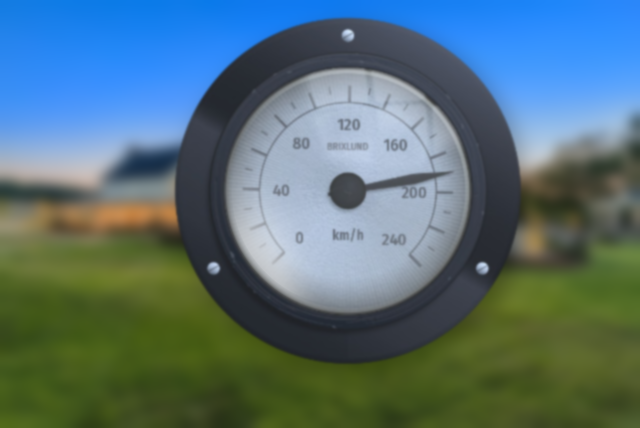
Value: km/h 190
